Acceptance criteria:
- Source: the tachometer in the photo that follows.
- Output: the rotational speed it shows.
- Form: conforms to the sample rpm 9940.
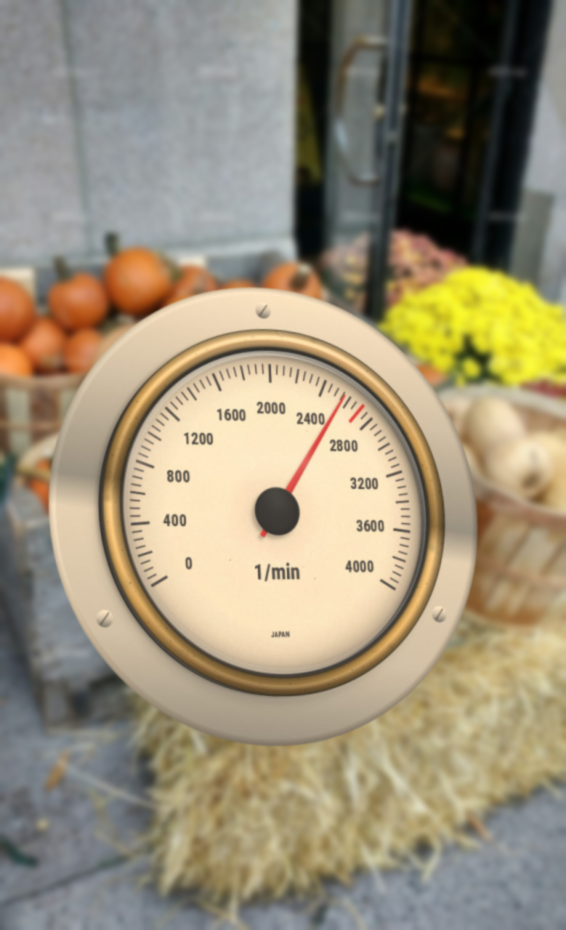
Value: rpm 2550
